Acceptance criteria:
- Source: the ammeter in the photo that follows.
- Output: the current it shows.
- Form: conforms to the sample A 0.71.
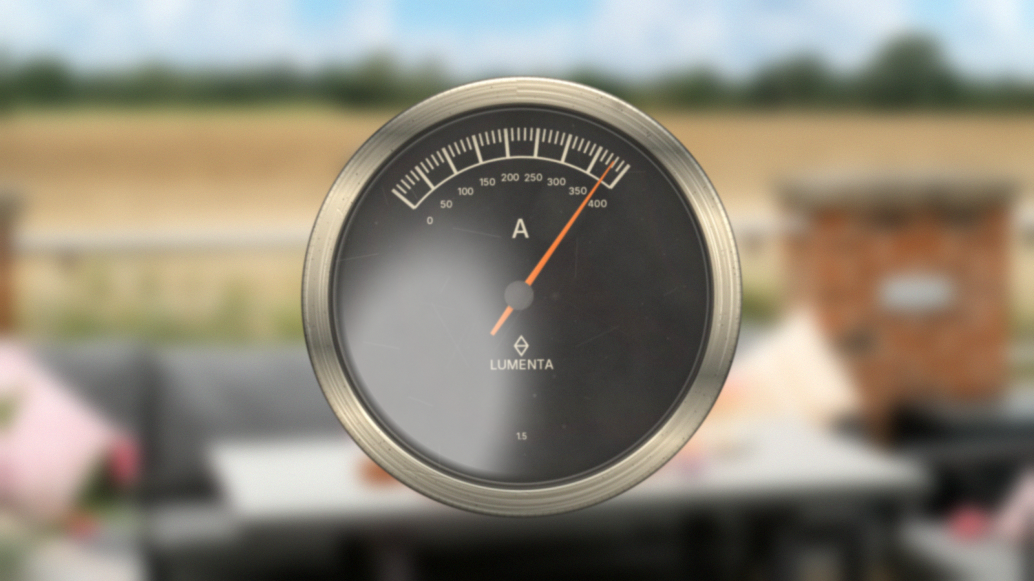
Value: A 380
